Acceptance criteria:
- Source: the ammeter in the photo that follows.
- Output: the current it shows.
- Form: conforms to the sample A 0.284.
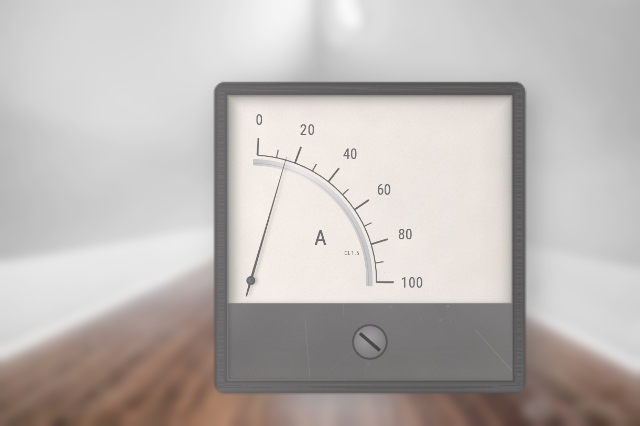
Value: A 15
